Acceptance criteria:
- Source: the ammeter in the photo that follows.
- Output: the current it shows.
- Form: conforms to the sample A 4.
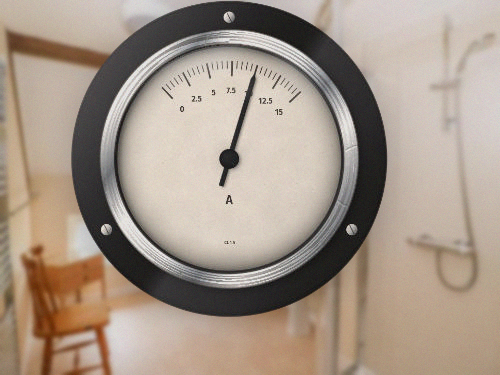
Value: A 10
